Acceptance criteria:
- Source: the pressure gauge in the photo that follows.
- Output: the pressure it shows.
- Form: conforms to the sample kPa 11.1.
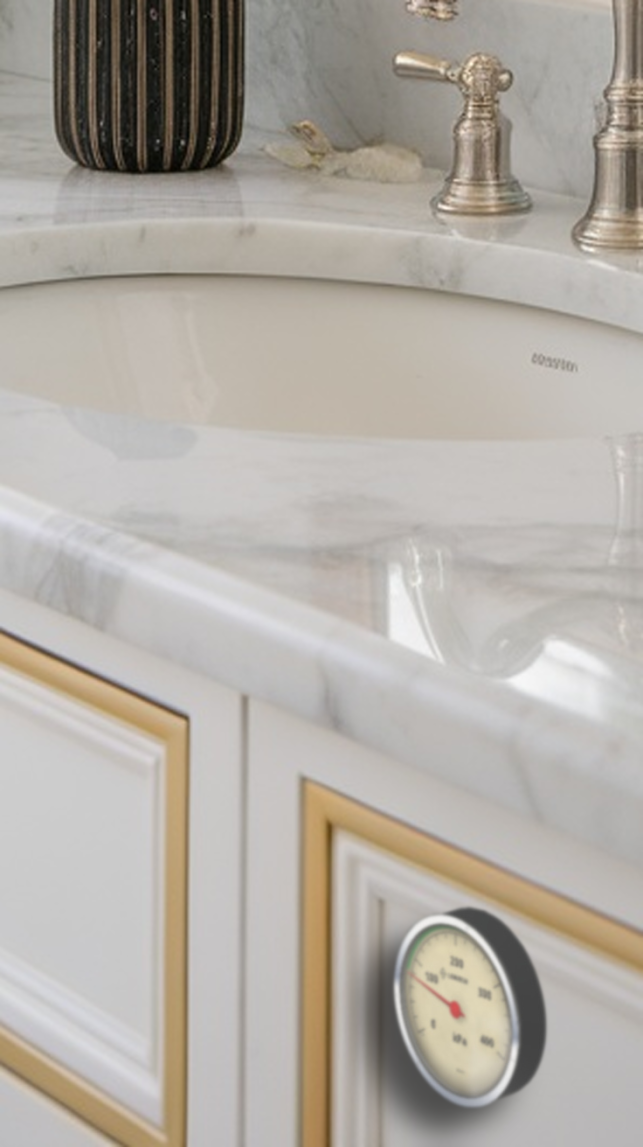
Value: kPa 80
